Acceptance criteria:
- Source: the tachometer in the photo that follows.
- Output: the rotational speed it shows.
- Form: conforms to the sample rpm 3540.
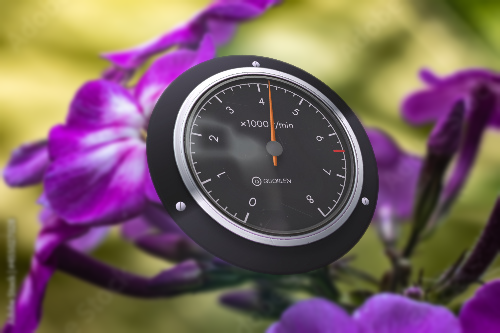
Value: rpm 4200
